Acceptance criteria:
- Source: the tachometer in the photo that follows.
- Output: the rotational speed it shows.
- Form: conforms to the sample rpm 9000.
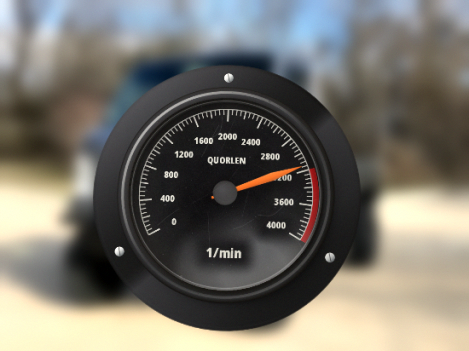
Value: rpm 3150
